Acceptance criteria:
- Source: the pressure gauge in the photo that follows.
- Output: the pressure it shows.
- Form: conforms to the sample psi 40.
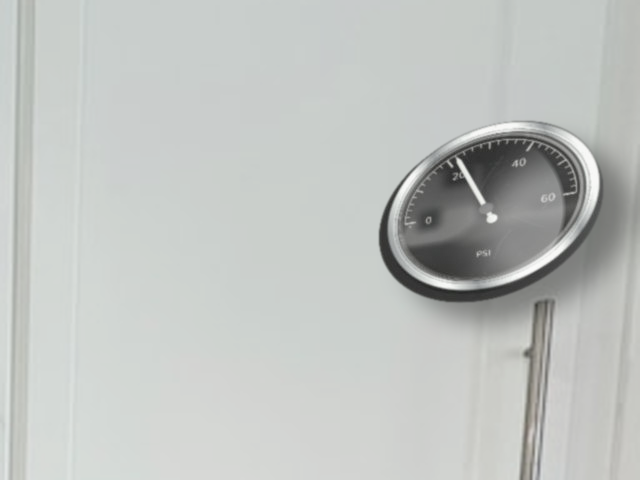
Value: psi 22
